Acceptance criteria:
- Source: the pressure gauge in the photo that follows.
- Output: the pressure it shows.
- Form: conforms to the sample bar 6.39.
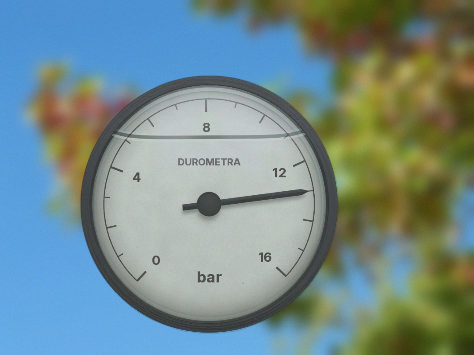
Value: bar 13
